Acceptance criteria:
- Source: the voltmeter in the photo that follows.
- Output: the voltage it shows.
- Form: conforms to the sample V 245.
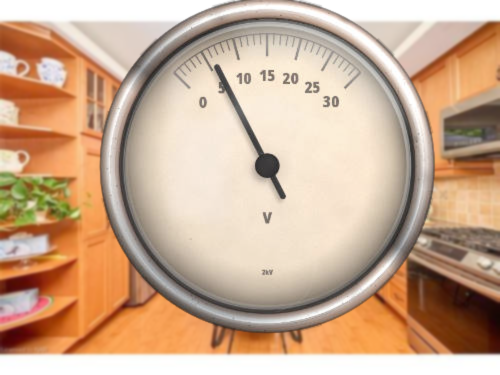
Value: V 6
